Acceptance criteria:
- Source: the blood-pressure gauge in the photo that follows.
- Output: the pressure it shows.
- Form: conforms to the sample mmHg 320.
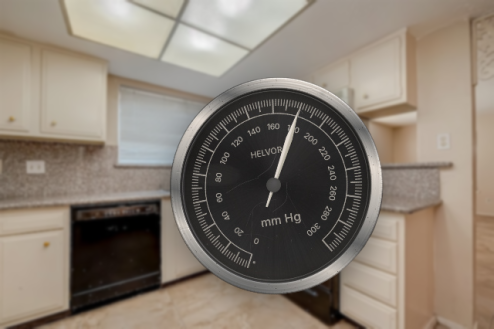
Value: mmHg 180
